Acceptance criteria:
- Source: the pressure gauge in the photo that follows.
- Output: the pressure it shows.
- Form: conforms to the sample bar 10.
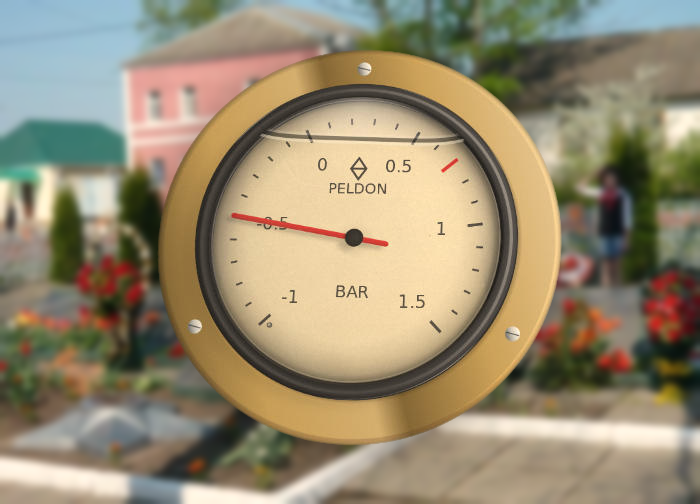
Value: bar -0.5
